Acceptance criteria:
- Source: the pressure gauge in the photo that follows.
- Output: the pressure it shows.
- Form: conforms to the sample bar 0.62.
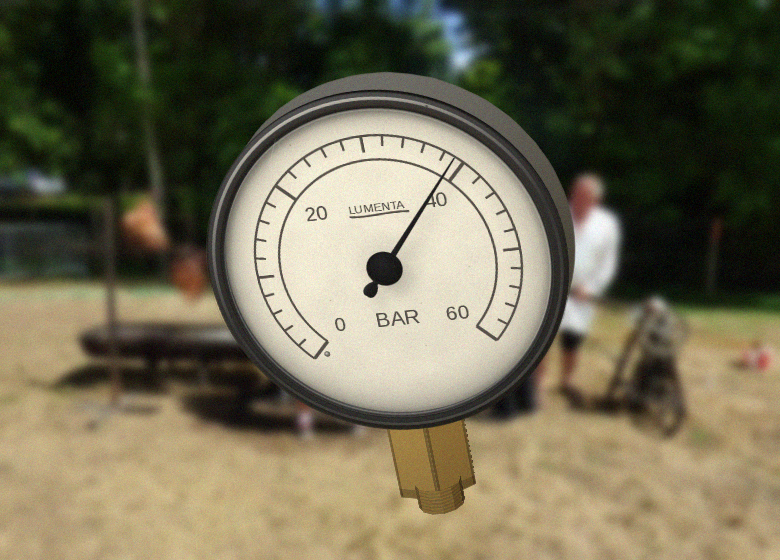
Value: bar 39
